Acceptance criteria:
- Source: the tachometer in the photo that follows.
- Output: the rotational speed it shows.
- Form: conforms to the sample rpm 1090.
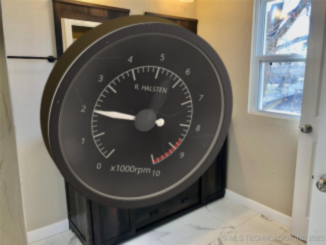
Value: rpm 2000
